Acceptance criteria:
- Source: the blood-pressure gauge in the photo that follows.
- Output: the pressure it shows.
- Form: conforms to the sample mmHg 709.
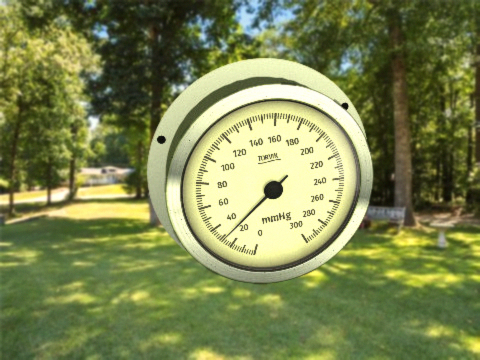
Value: mmHg 30
